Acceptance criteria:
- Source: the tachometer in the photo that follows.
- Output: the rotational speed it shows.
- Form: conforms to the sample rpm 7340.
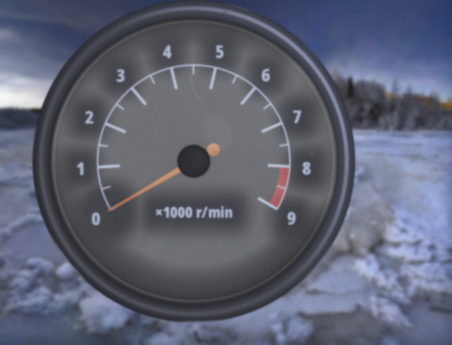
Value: rpm 0
